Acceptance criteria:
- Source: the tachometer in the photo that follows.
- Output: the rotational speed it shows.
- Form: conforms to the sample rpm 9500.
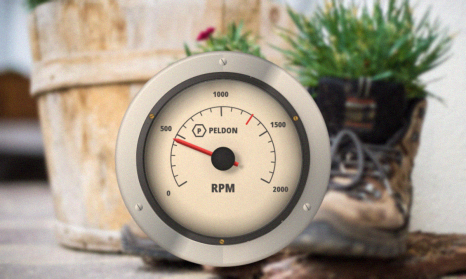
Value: rpm 450
